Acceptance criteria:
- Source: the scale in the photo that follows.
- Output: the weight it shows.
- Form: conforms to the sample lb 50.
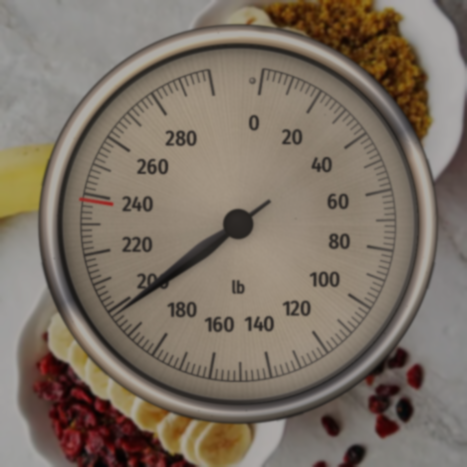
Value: lb 198
